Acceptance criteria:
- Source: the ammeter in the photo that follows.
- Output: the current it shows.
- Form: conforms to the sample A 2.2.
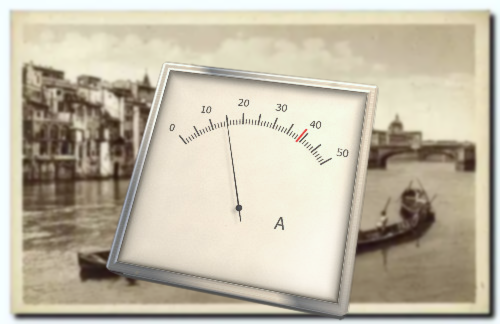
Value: A 15
